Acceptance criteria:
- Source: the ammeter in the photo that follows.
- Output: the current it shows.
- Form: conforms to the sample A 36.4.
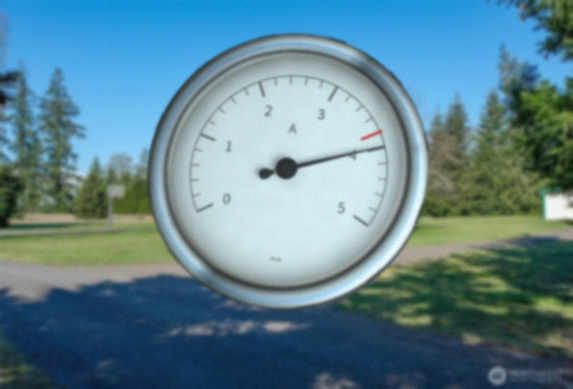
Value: A 4
